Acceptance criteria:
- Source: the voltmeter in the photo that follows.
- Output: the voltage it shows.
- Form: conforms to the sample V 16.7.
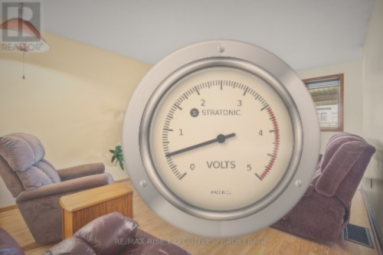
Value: V 0.5
